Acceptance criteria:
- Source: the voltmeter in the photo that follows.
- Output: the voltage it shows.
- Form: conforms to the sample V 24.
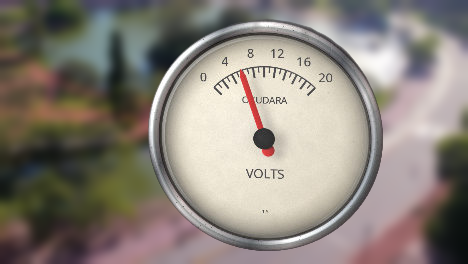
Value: V 6
